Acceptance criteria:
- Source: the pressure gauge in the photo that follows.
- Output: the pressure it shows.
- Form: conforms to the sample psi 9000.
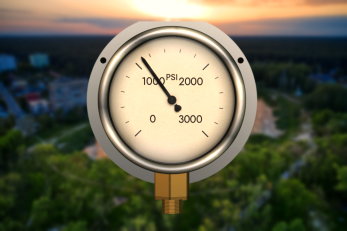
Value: psi 1100
